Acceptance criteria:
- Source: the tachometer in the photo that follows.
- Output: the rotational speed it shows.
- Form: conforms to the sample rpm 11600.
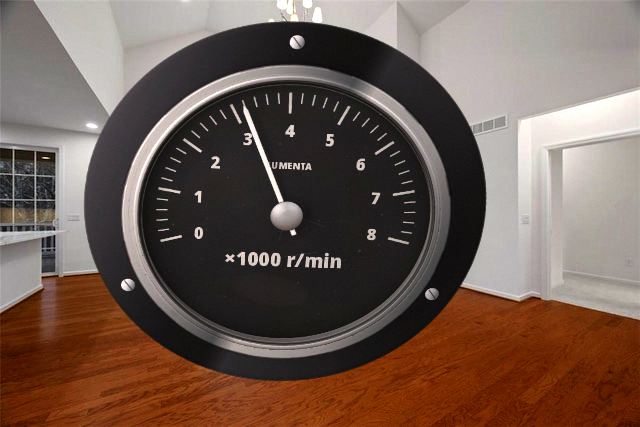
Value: rpm 3200
